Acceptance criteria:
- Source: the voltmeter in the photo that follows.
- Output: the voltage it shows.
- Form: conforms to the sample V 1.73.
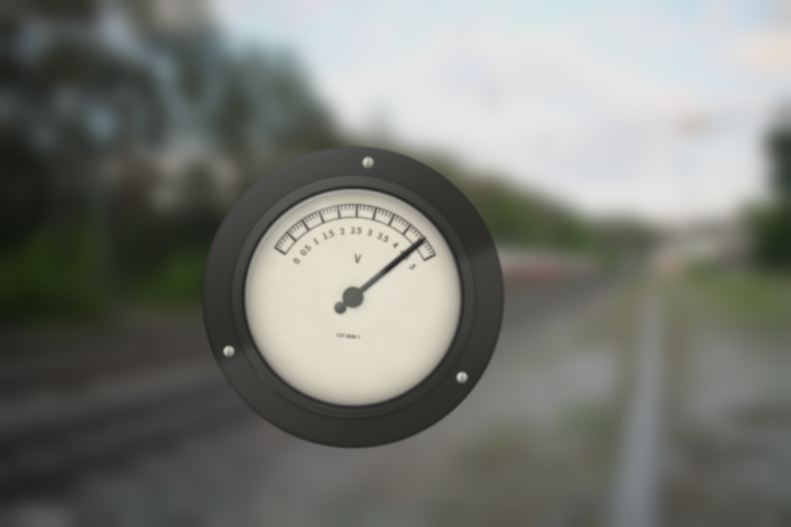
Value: V 4.5
